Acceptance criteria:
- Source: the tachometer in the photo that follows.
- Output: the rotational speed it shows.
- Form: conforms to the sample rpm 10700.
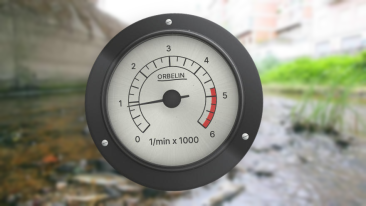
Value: rpm 875
